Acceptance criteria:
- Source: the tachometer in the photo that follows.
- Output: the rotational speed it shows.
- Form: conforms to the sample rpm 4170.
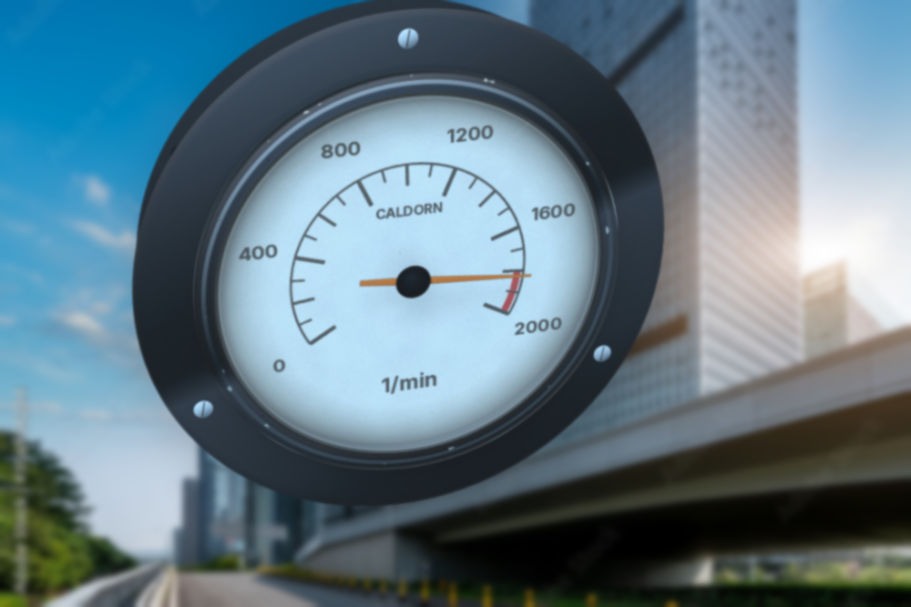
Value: rpm 1800
